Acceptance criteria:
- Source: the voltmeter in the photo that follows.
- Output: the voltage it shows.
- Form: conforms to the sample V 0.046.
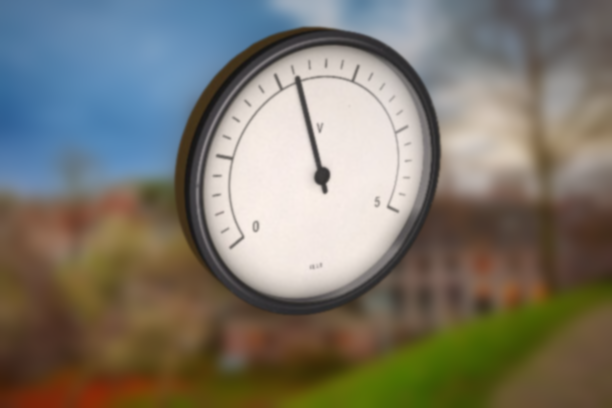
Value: V 2.2
